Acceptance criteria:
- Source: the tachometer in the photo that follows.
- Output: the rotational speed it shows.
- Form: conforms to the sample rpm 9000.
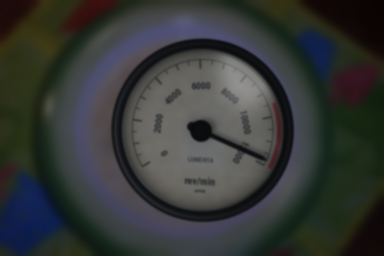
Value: rpm 11750
